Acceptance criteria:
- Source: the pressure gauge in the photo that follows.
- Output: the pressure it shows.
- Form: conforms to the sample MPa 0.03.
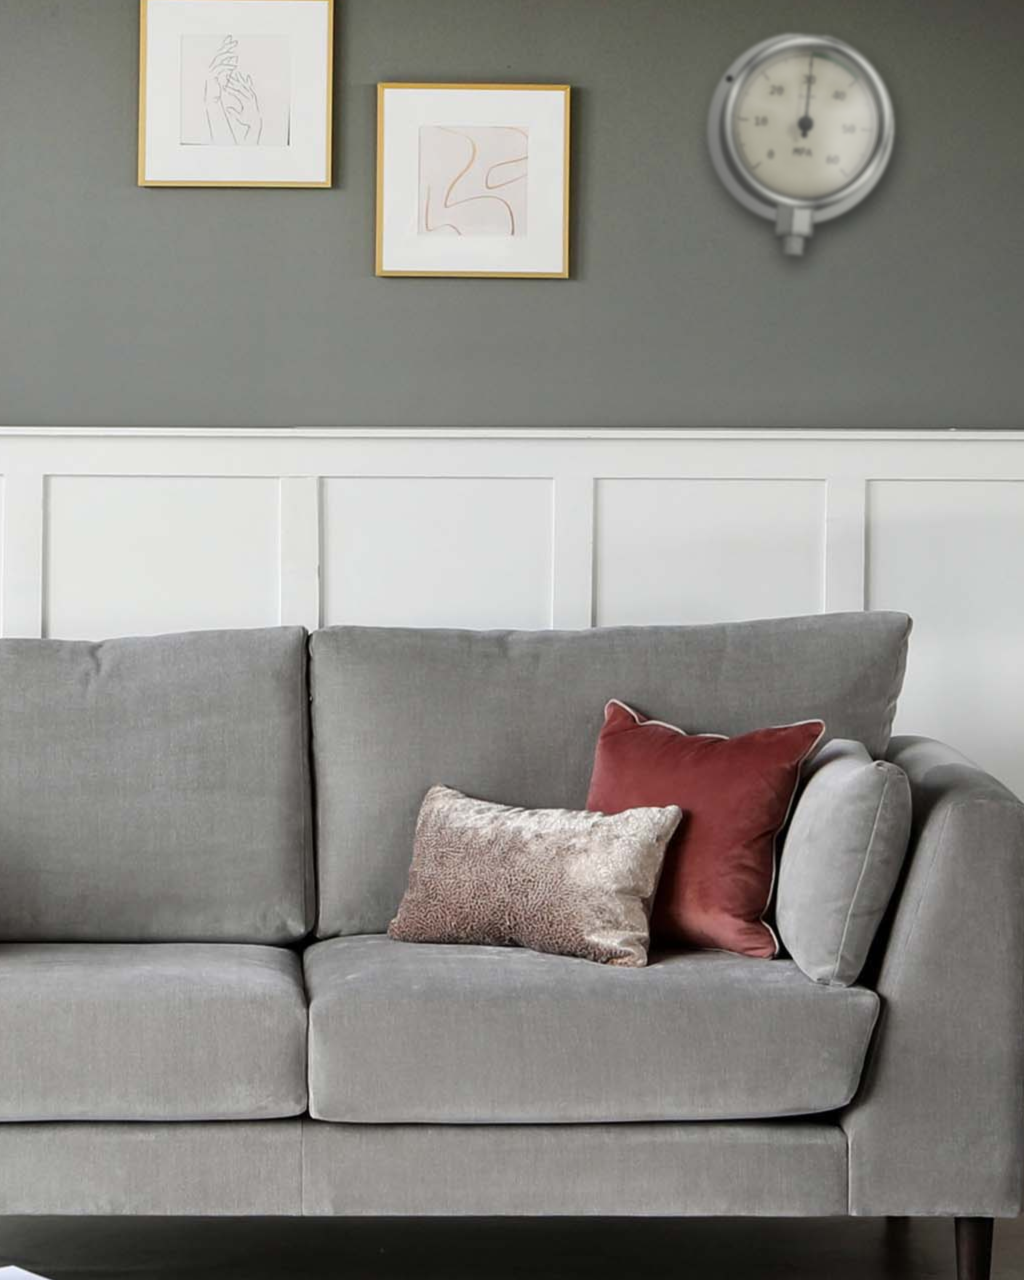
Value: MPa 30
